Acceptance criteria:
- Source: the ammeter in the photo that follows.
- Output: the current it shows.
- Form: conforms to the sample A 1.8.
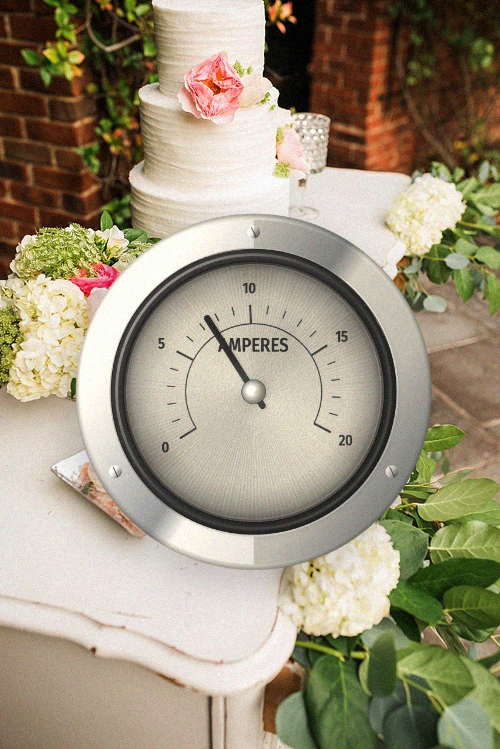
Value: A 7.5
